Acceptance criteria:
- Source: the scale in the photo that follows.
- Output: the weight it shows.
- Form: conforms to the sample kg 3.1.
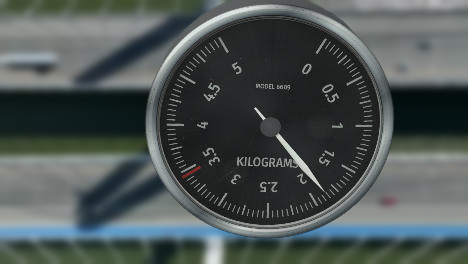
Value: kg 1.85
